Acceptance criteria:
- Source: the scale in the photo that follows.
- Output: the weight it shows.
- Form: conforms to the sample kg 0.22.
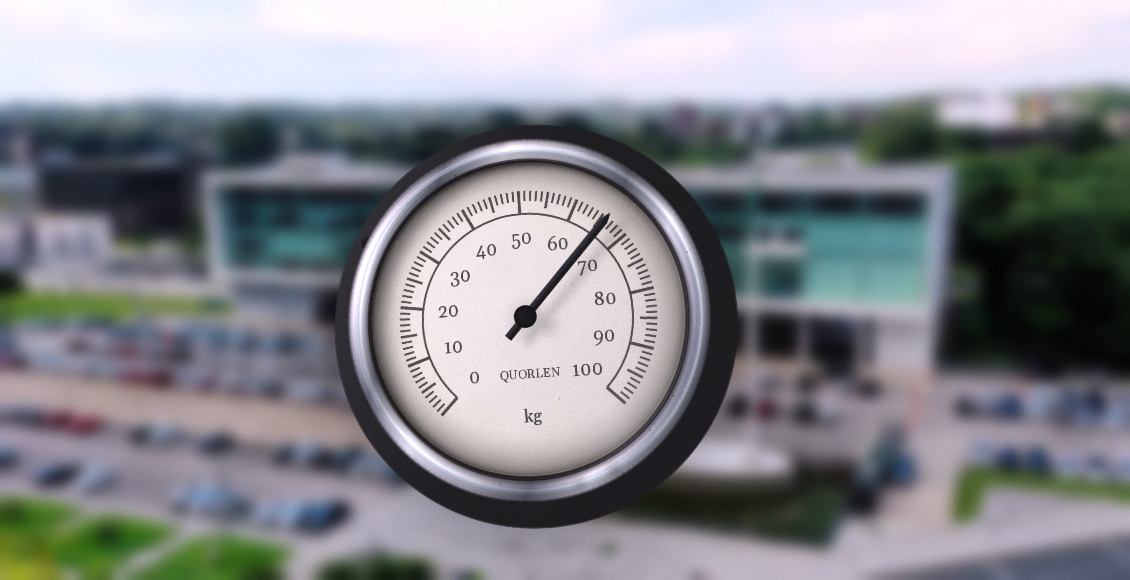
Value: kg 66
